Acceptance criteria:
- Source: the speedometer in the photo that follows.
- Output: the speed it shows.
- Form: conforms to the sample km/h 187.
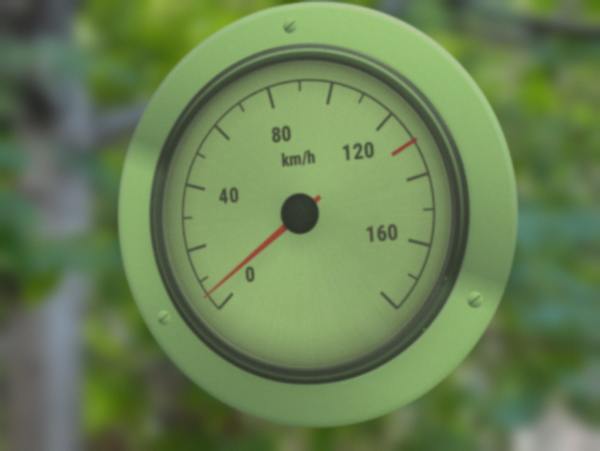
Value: km/h 5
